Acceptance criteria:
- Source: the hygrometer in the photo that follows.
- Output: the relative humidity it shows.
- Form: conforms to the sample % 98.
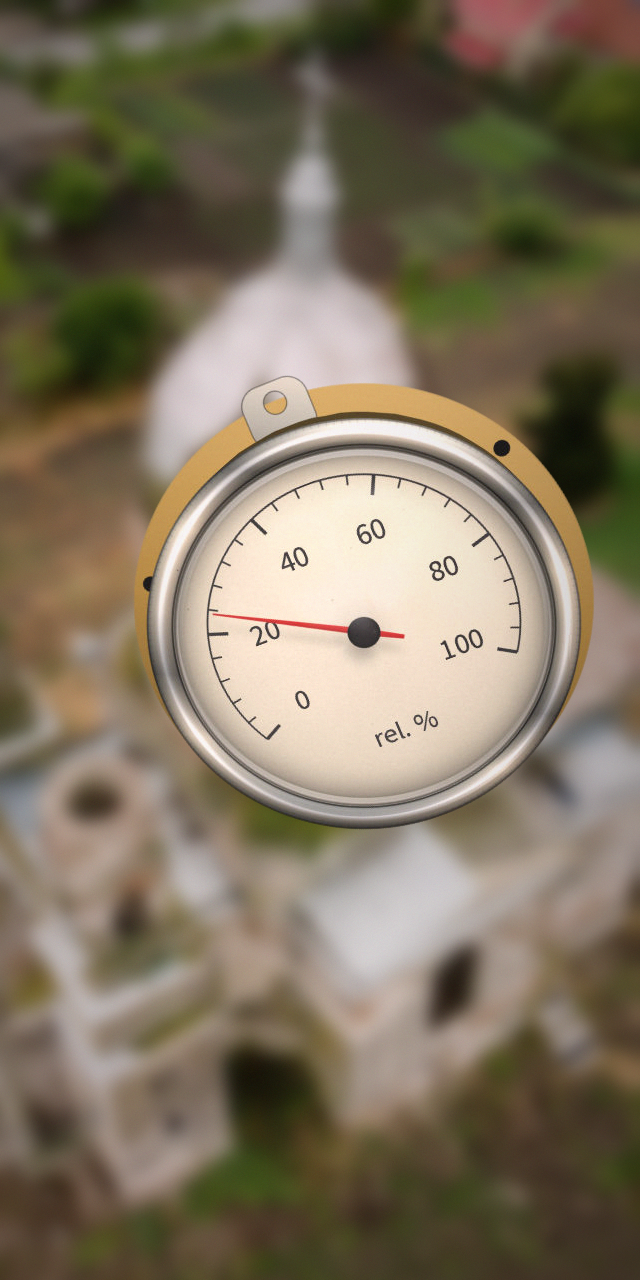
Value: % 24
